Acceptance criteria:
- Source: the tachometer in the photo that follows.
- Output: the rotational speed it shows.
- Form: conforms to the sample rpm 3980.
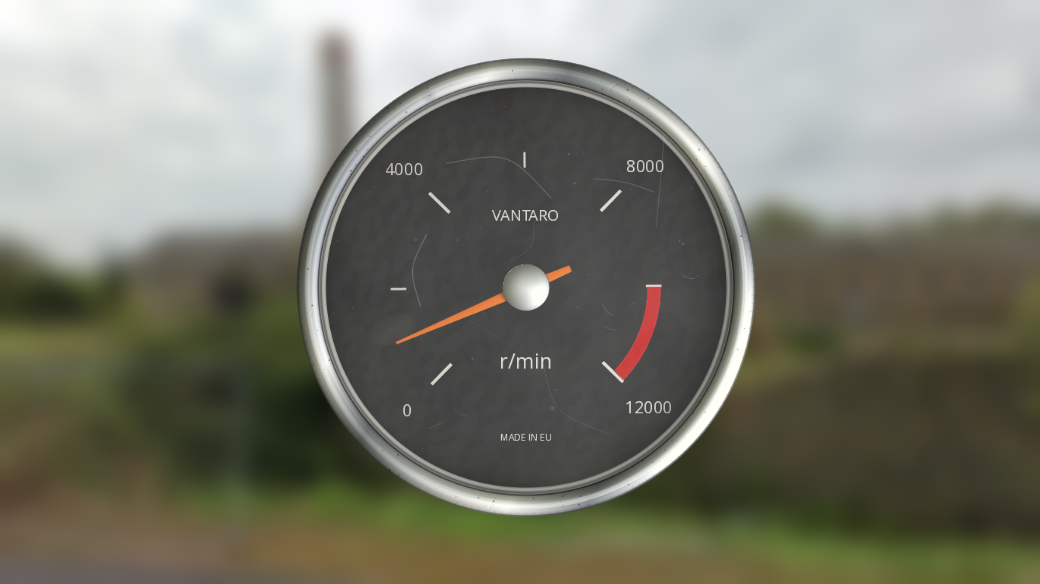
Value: rpm 1000
